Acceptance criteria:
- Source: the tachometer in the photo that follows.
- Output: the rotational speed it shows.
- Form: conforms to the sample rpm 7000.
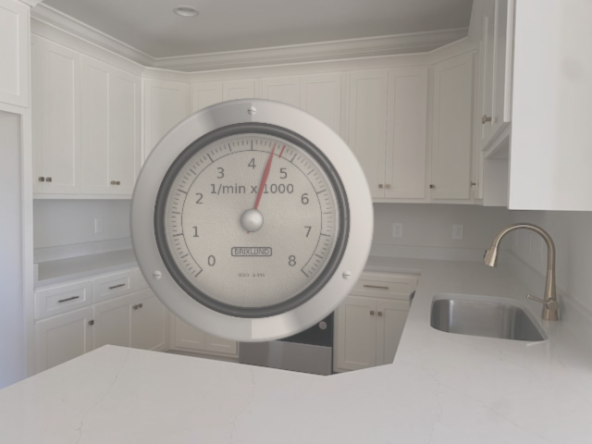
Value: rpm 4500
